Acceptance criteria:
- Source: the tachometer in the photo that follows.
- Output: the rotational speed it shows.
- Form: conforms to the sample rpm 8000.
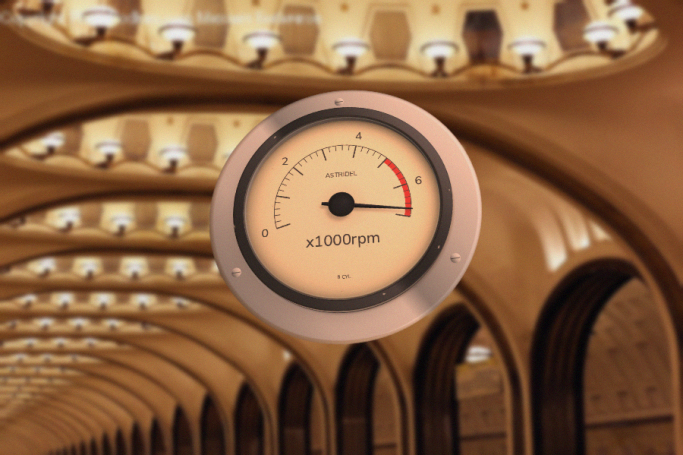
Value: rpm 6800
